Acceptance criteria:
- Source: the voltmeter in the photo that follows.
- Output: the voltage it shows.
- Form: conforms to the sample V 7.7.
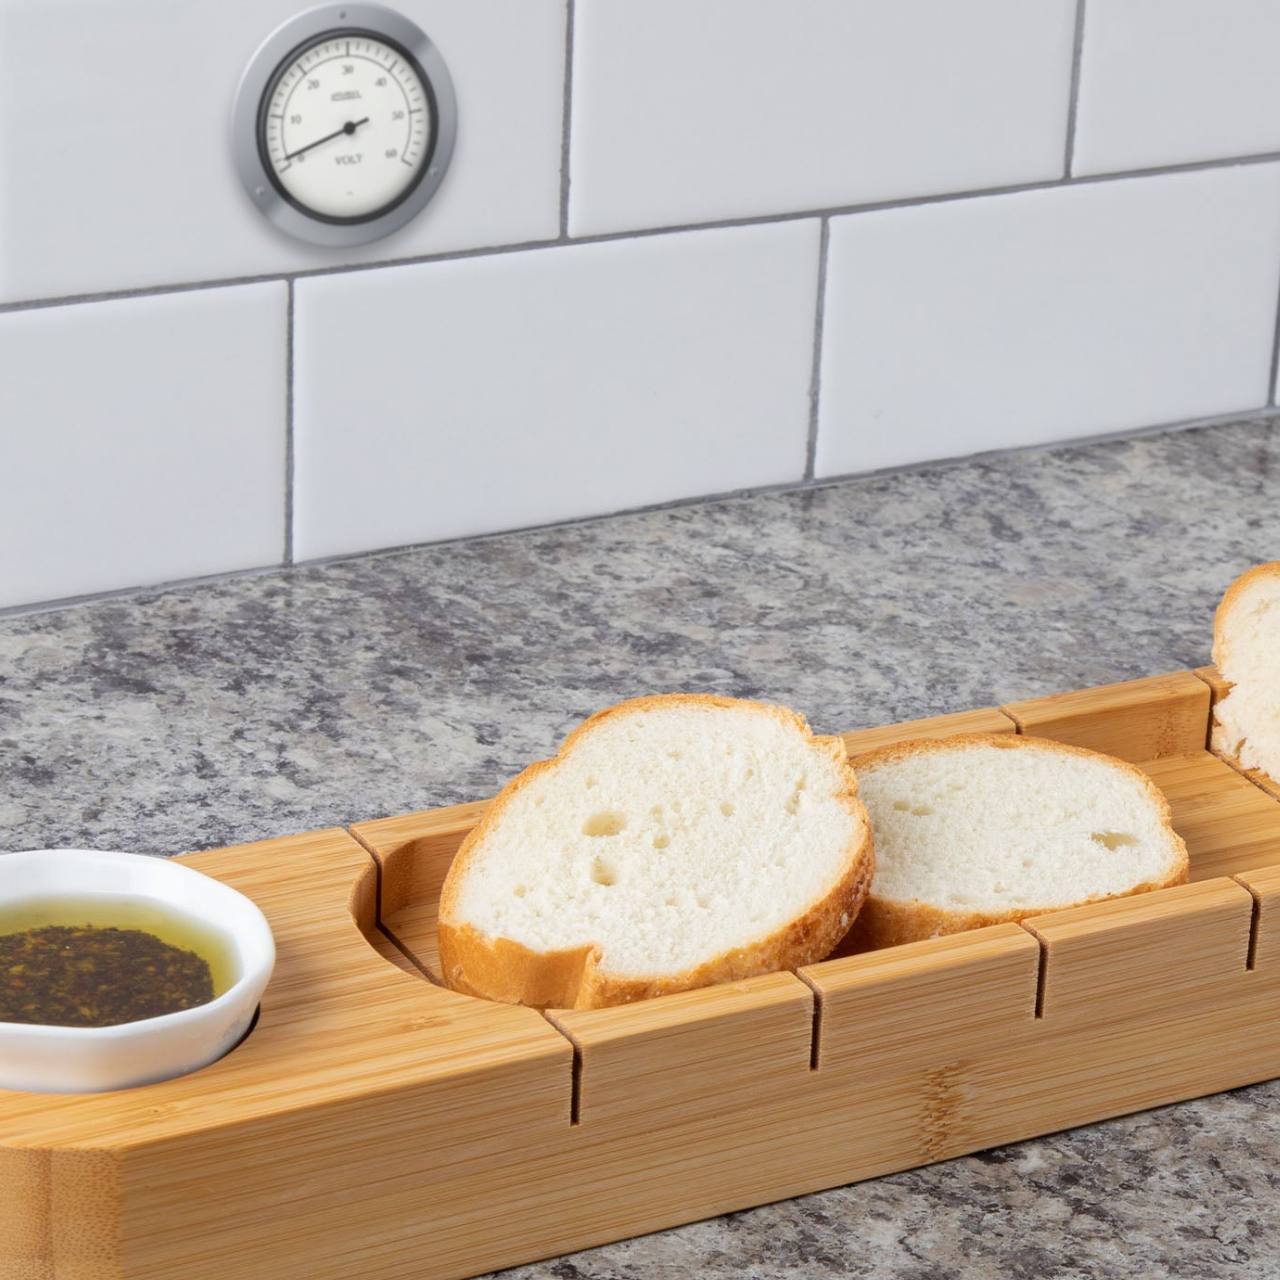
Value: V 2
